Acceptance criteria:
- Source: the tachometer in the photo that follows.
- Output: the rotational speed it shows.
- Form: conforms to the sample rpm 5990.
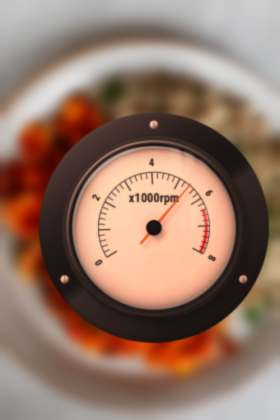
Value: rpm 5400
